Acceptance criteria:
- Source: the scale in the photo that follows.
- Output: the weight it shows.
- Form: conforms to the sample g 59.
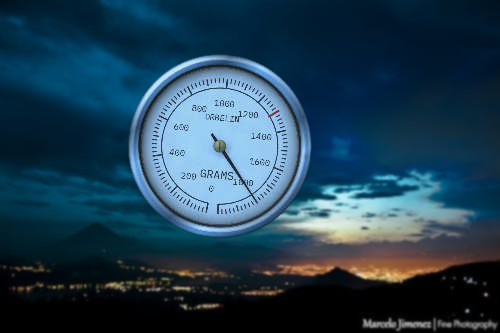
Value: g 1800
